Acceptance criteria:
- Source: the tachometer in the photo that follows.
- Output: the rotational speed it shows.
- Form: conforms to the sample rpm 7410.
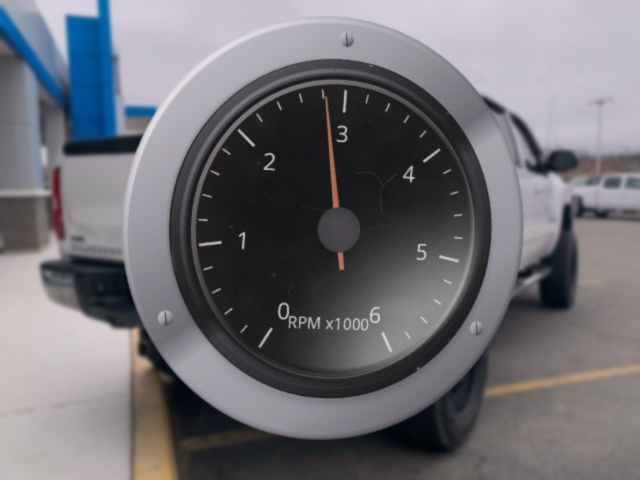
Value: rpm 2800
